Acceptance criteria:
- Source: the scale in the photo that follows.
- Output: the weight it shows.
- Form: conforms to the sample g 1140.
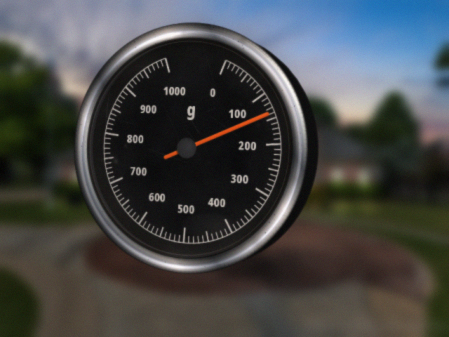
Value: g 140
